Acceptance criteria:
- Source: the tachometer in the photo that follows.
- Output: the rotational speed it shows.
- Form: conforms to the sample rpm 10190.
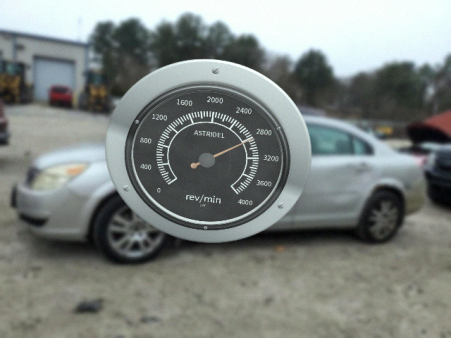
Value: rpm 2800
